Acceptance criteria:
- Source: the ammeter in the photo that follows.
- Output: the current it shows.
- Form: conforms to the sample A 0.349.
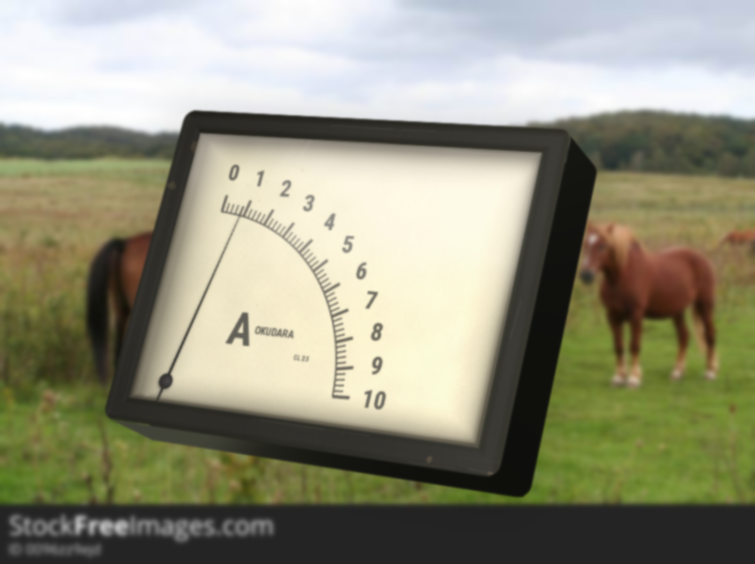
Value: A 1
